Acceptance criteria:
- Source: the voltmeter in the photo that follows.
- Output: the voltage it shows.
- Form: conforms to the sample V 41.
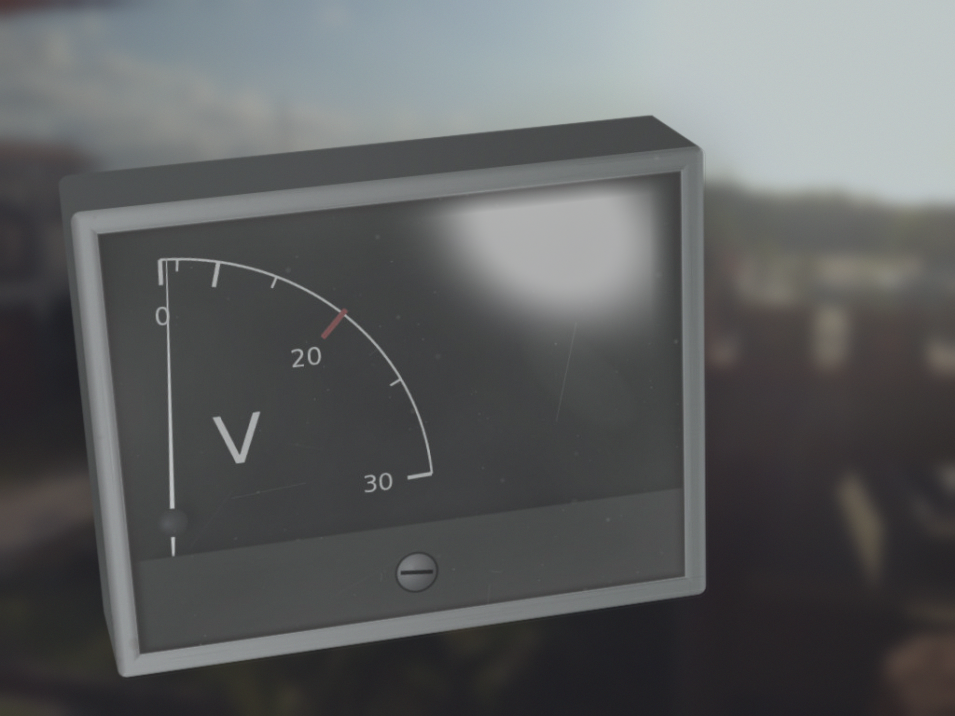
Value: V 2.5
